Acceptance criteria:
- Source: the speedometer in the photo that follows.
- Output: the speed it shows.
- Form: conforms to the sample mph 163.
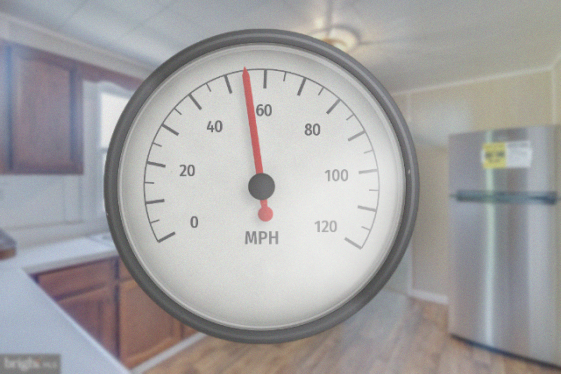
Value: mph 55
